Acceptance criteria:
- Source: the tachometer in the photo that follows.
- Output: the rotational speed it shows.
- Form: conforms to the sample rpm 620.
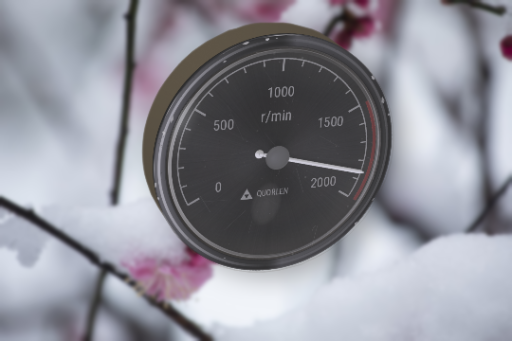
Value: rpm 1850
